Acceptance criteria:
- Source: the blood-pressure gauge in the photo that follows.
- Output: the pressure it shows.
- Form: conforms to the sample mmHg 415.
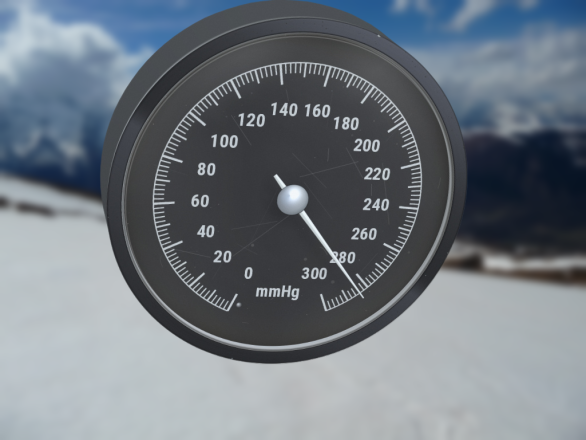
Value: mmHg 284
